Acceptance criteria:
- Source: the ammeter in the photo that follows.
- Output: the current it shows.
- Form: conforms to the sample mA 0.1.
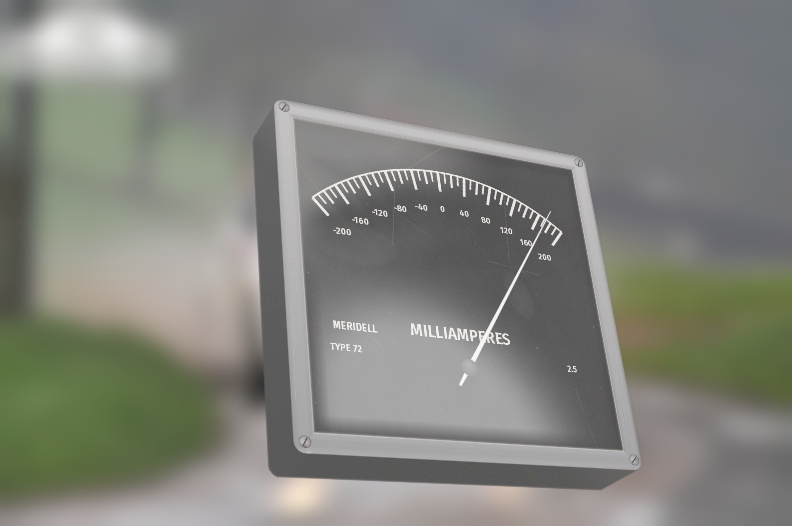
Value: mA 170
